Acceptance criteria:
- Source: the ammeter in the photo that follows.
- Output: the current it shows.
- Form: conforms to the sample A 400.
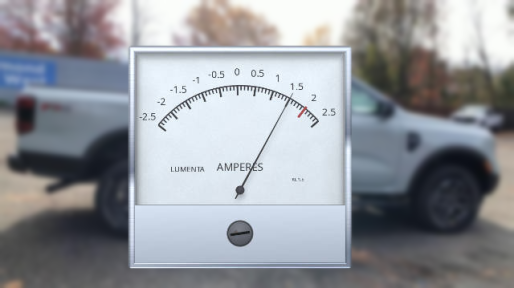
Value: A 1.5
